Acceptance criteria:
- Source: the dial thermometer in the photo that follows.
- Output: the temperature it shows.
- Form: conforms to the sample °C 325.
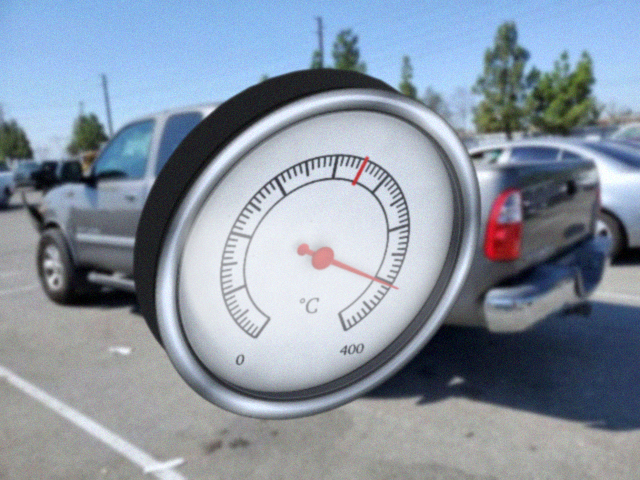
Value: °C 350
